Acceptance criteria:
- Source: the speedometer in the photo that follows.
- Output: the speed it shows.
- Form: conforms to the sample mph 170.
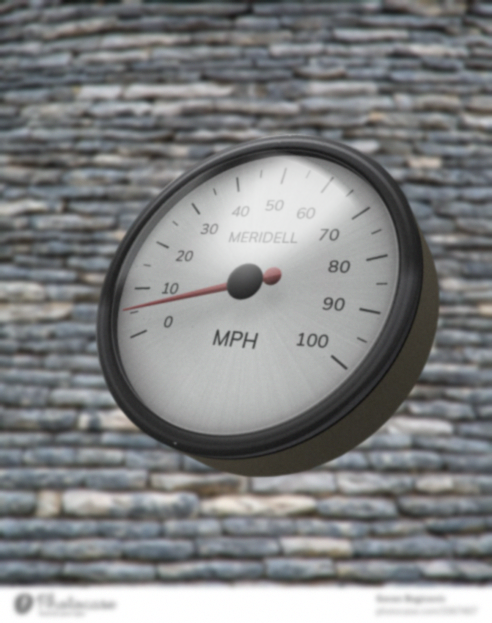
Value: mph 5
